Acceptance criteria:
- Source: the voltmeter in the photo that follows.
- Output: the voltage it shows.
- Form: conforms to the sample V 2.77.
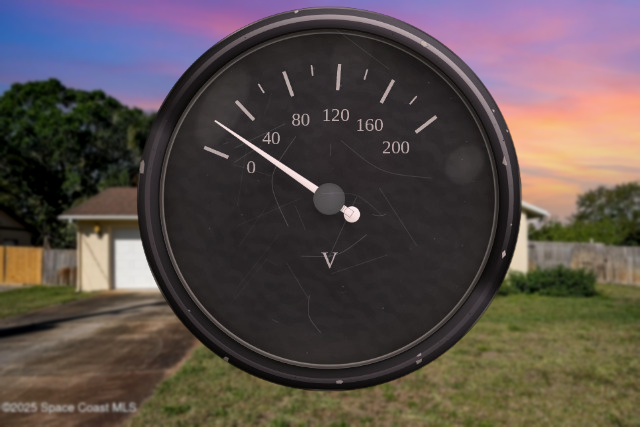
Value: V 20
